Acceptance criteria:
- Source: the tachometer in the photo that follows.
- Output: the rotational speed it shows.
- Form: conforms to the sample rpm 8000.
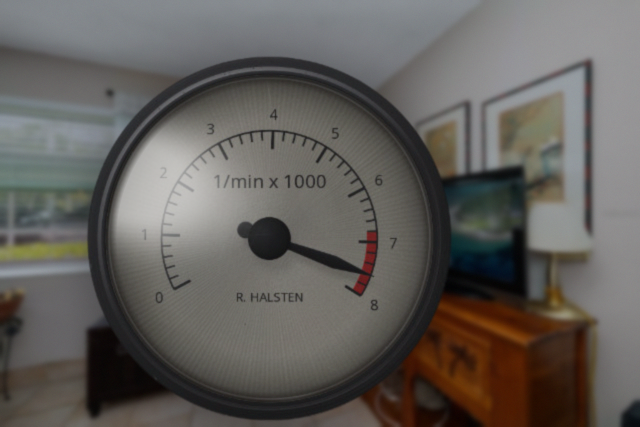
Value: rpm 7600
